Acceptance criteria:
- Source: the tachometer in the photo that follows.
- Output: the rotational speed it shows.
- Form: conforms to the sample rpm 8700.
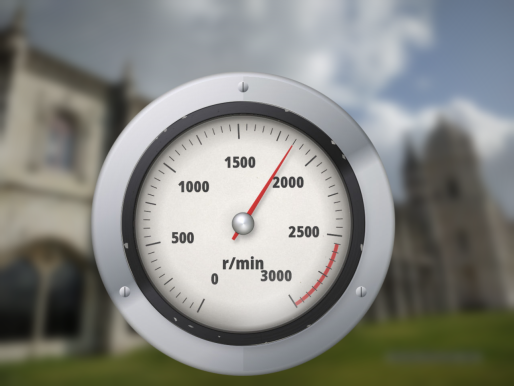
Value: rpm 1850
